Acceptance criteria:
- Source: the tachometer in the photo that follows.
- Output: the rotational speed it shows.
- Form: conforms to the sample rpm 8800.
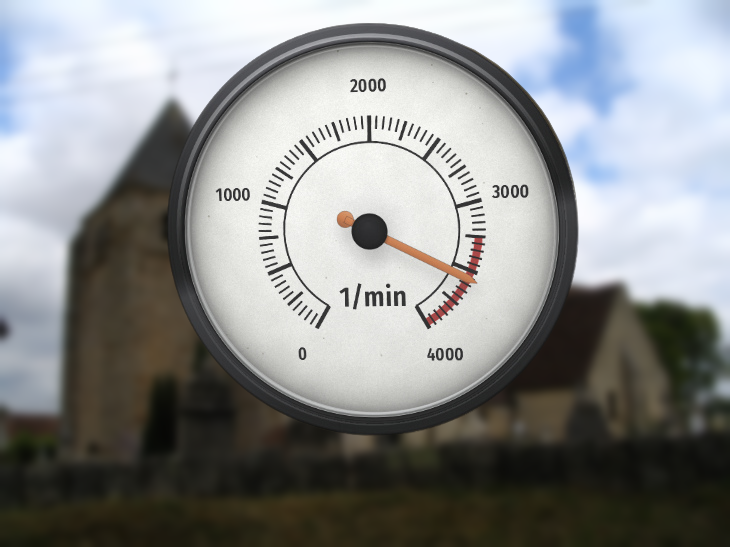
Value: rpm 3550
